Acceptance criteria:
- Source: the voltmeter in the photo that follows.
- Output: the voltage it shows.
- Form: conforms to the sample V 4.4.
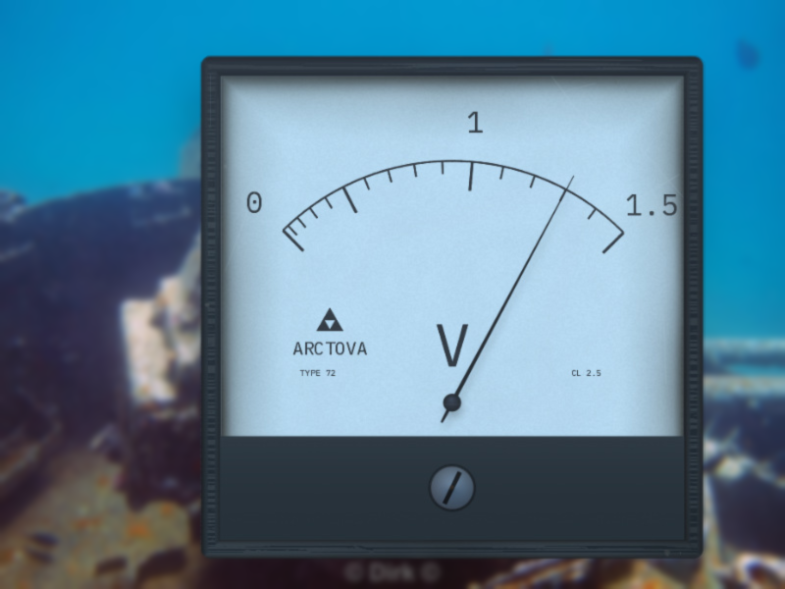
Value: V 1.3
